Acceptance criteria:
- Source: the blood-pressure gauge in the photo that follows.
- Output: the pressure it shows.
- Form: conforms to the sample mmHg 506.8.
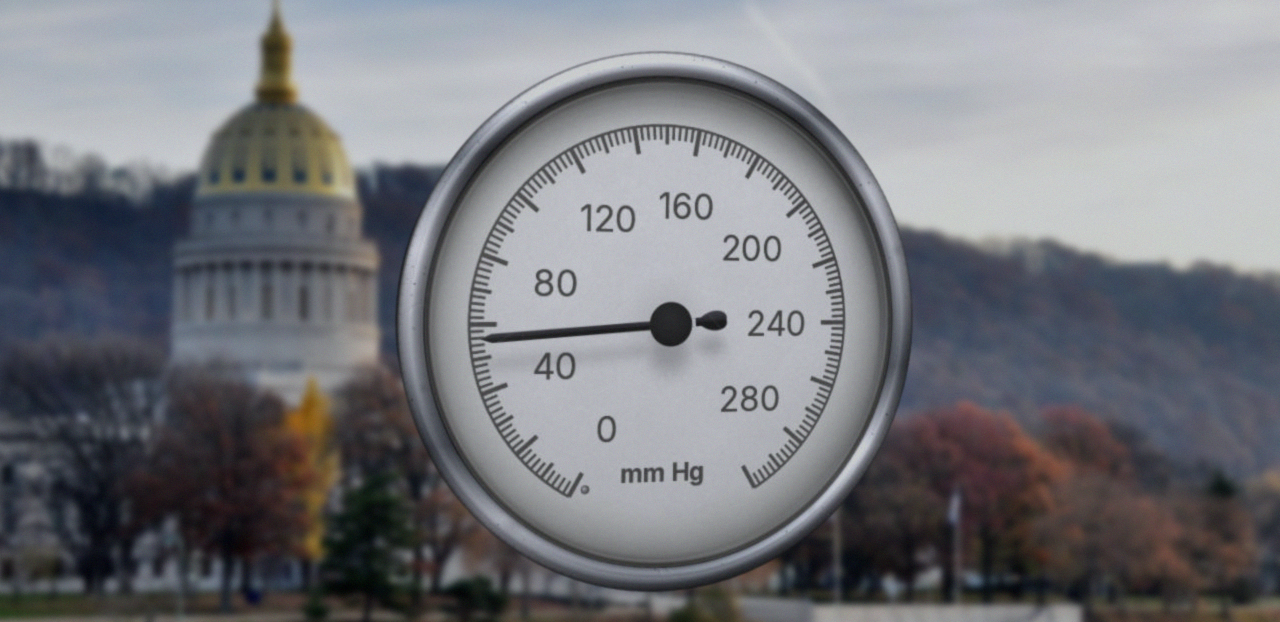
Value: mmHg 56
